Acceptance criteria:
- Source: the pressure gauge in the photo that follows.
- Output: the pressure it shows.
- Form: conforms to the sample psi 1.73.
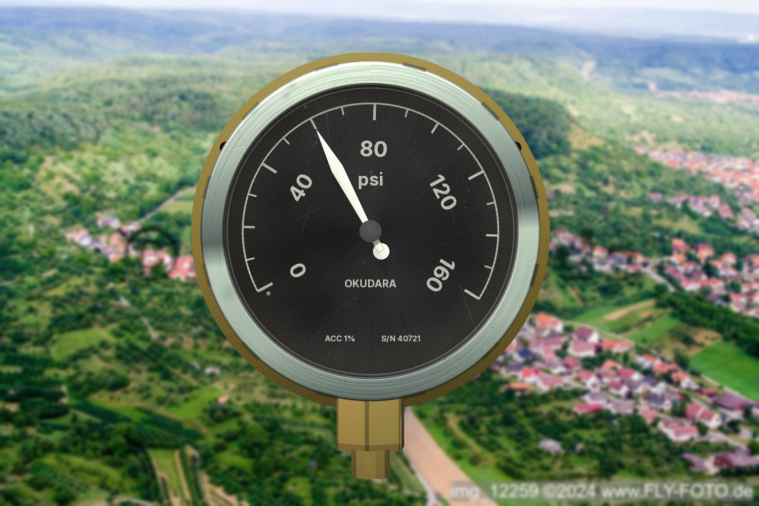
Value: psi 60
